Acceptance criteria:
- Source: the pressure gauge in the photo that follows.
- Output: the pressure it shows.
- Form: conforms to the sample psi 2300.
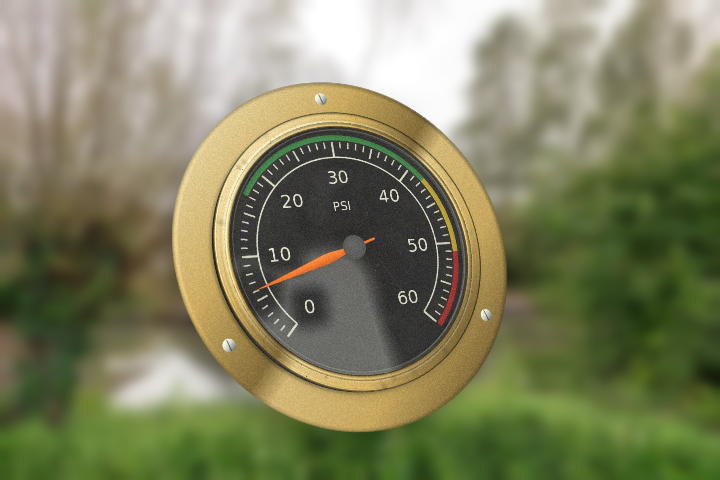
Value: psi 6
